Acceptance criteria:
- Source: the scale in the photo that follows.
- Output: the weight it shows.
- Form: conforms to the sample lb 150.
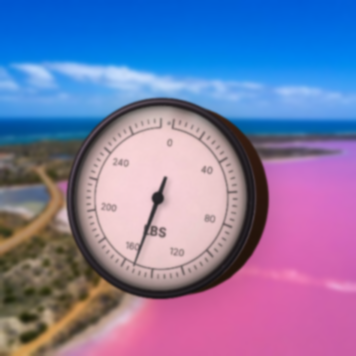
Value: lb 152
